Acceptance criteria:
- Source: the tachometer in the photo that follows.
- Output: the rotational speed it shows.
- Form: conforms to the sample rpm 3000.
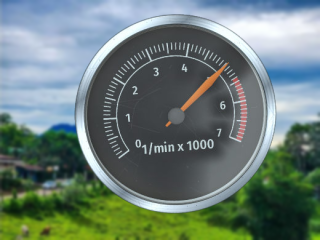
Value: rpm 5000
